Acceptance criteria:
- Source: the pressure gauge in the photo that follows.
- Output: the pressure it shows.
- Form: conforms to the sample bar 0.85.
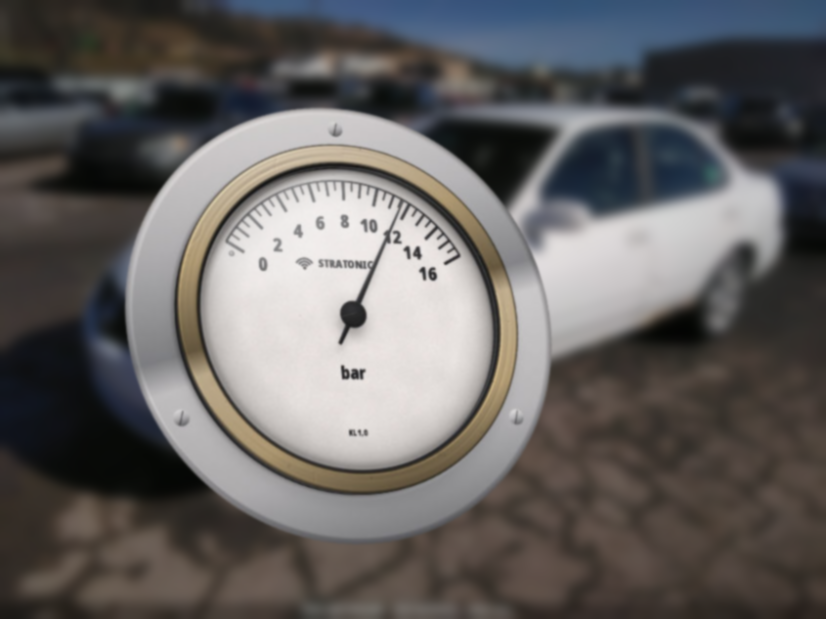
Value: bar 11.5
